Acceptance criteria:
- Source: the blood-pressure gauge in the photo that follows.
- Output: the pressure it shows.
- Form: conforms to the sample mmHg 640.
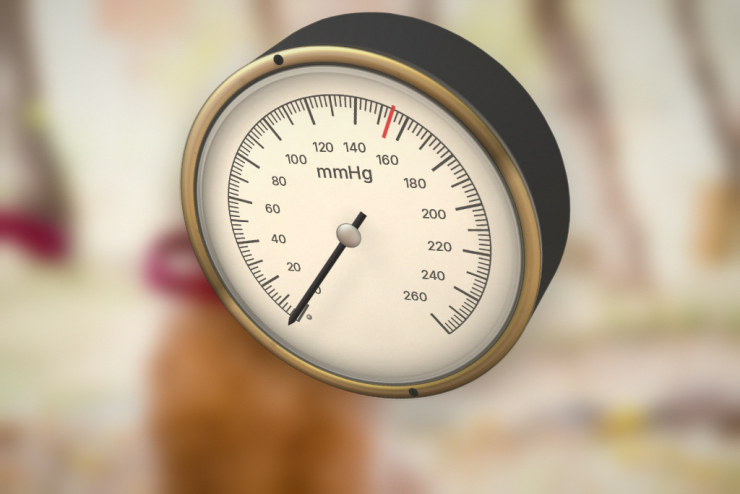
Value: mmHg 2
